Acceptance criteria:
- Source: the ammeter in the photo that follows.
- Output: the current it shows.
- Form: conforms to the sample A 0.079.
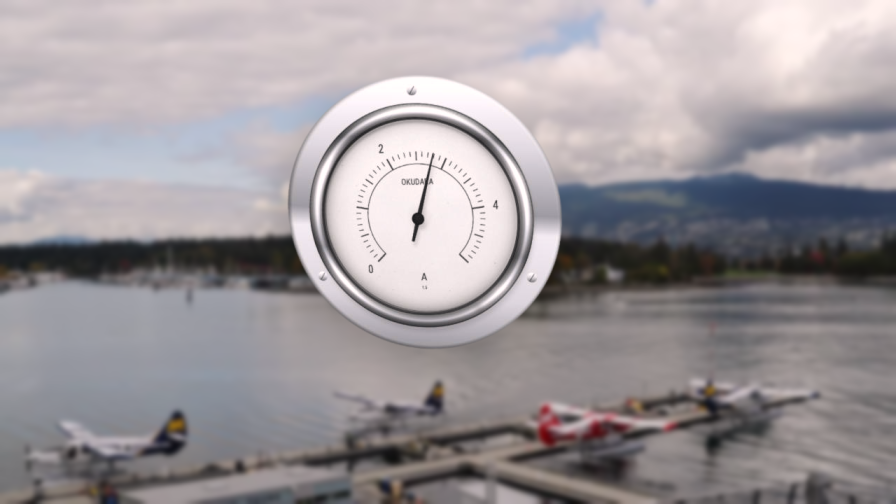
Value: A 2.8
